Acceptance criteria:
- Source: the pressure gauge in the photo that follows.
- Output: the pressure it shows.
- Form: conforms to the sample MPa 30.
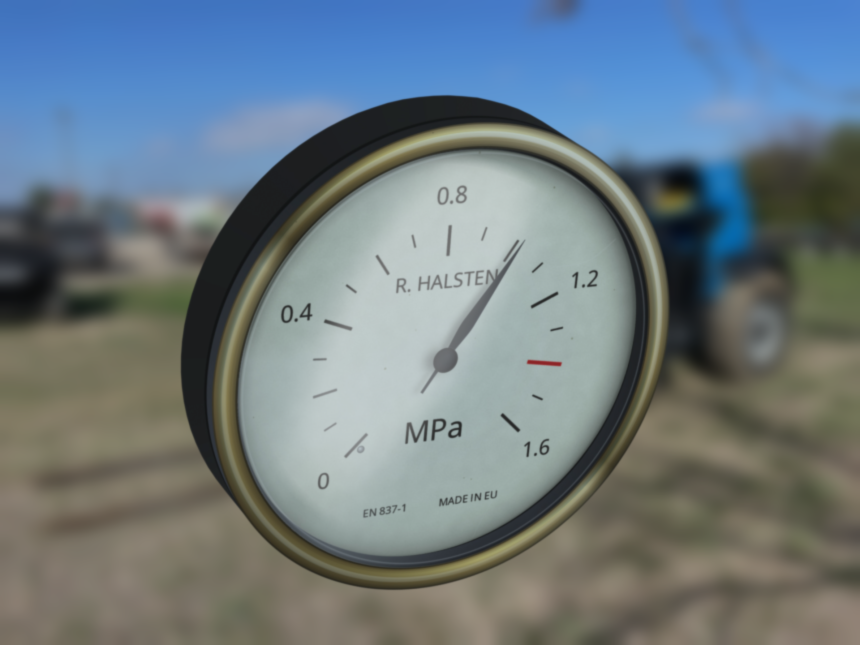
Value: MPa 1
